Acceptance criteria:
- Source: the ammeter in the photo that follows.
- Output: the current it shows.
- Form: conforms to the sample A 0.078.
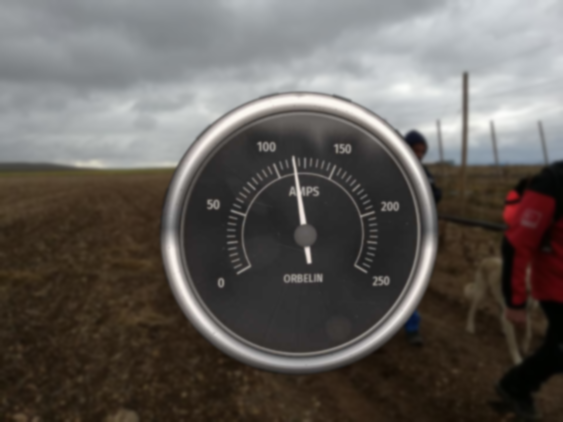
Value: A 115
